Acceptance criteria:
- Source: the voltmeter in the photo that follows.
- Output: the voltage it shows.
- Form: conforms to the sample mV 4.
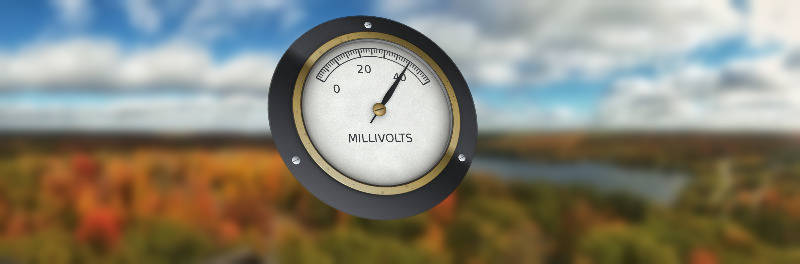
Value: mV 40
